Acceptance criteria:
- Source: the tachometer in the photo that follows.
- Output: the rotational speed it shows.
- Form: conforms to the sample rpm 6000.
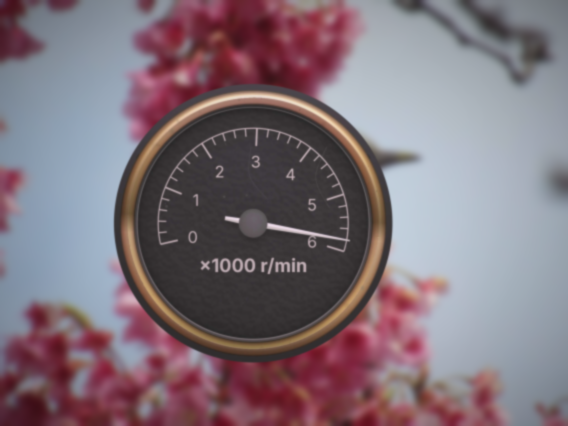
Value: rpm 5800
